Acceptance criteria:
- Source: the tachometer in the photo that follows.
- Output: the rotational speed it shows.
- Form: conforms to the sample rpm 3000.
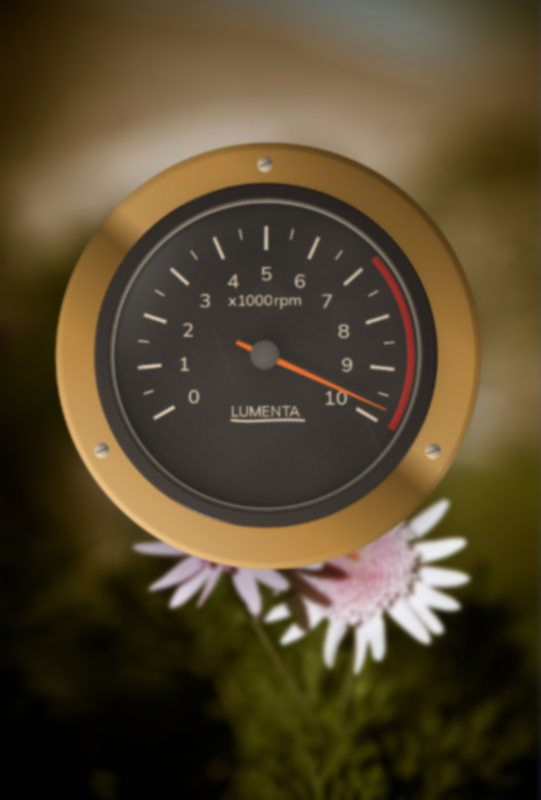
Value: rpm 9750
